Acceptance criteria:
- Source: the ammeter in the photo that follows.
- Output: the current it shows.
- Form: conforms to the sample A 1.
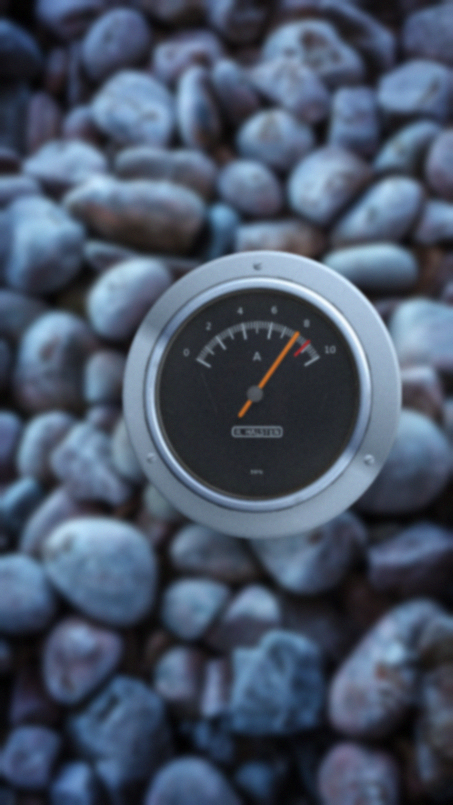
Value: A 8
